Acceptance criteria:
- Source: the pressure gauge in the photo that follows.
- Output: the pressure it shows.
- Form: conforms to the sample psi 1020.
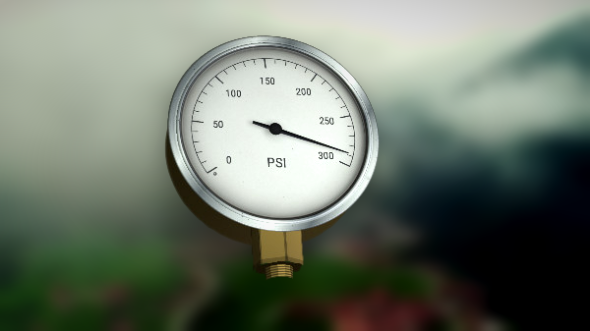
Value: psi 290
